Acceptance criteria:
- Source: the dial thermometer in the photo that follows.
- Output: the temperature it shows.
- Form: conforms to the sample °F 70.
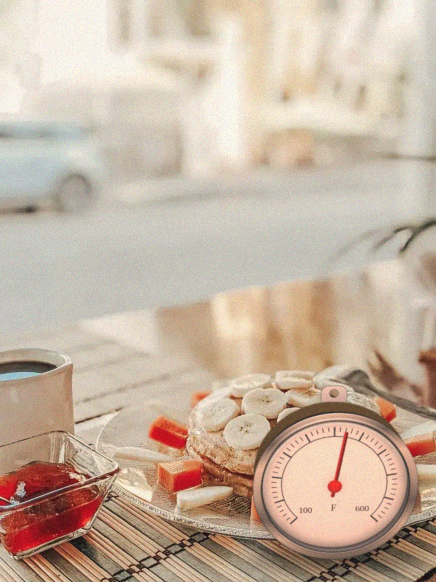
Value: °F 370
